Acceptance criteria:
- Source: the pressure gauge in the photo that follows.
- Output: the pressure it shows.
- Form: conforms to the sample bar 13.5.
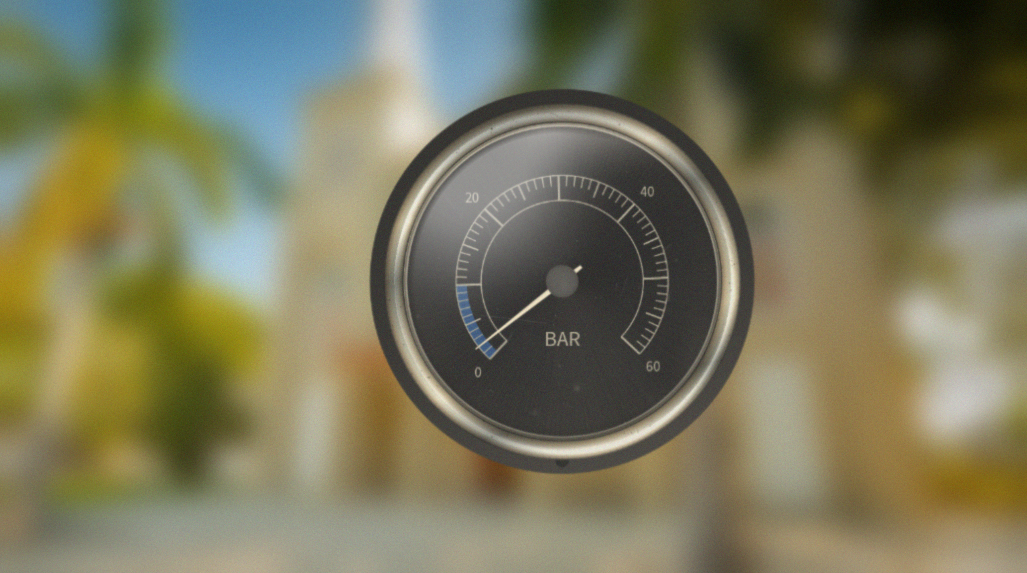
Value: bar 2
